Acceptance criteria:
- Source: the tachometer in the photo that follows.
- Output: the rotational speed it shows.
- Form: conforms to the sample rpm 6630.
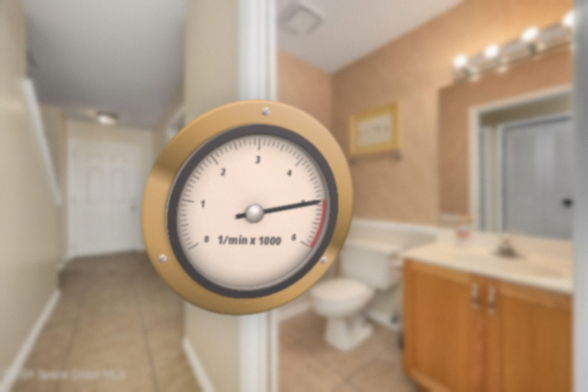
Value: rpm 5000
